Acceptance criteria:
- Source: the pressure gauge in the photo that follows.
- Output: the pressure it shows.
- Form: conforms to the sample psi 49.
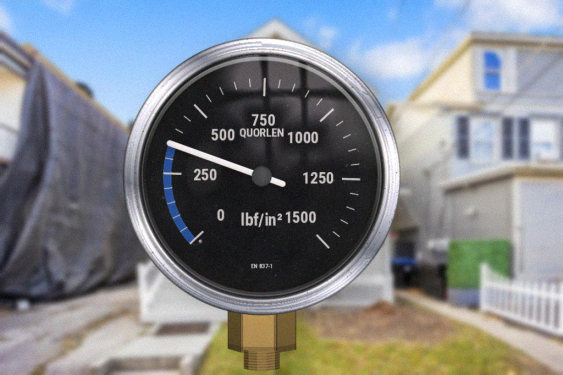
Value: psi 350
